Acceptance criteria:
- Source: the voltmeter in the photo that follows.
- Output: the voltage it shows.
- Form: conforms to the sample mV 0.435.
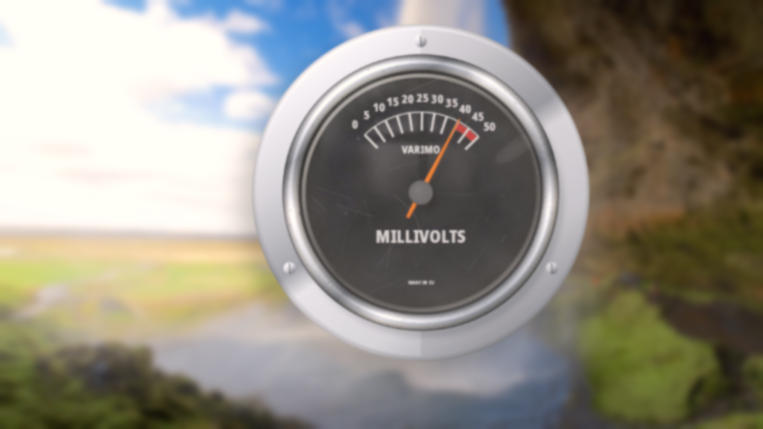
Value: mV 40
